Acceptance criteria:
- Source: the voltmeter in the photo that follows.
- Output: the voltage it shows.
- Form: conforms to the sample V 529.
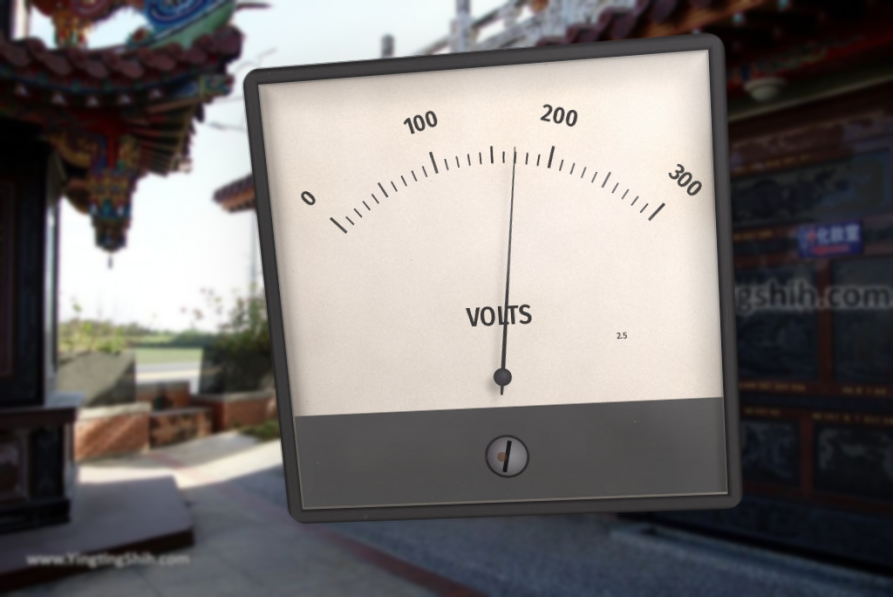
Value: V 170
